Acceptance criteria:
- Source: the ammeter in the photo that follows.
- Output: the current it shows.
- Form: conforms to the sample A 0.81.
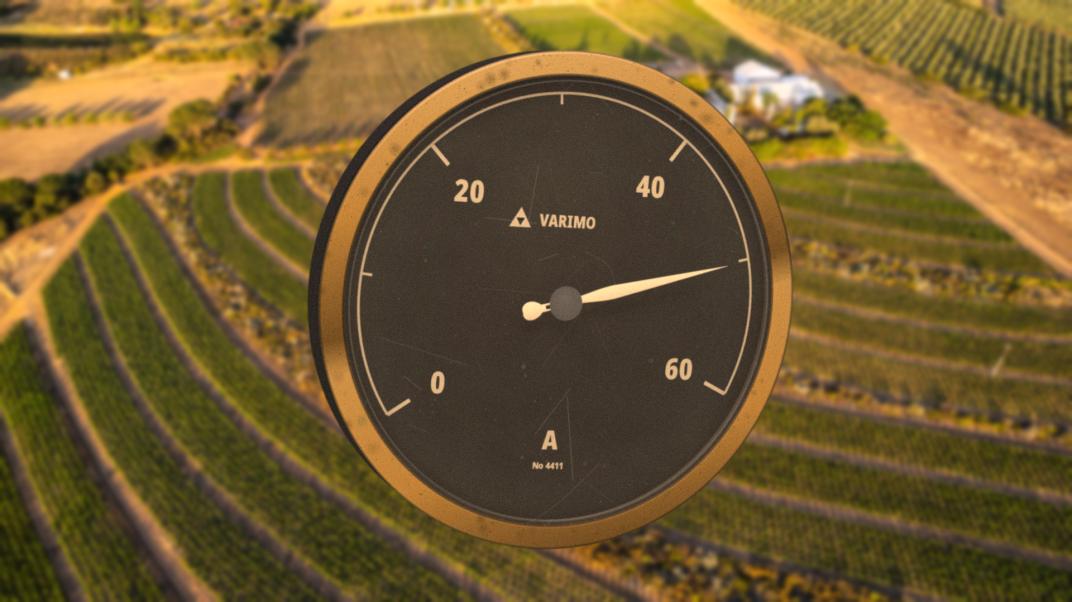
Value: A 50
